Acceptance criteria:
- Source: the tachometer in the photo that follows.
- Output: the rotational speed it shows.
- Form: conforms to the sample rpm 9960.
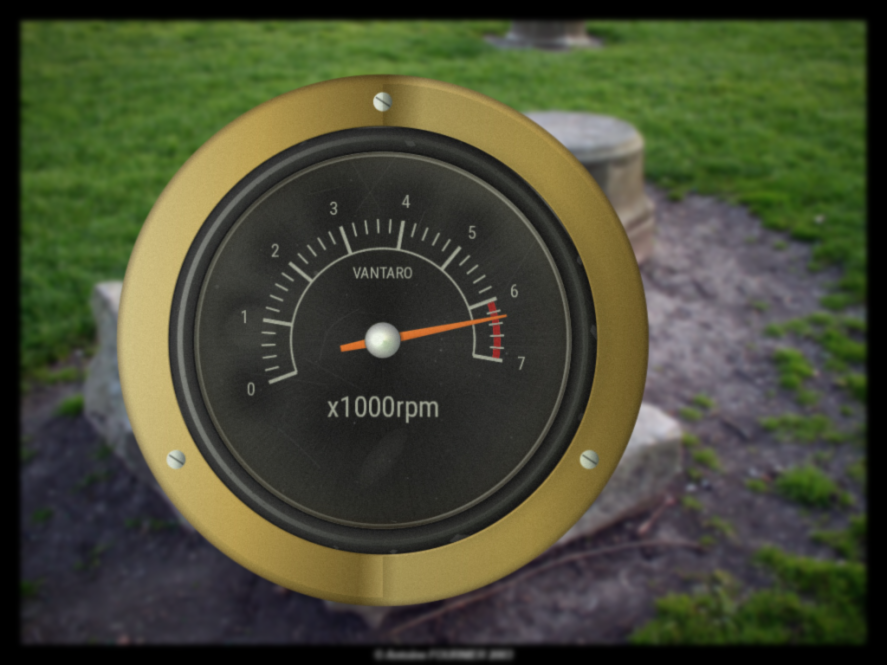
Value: rpm 6300
